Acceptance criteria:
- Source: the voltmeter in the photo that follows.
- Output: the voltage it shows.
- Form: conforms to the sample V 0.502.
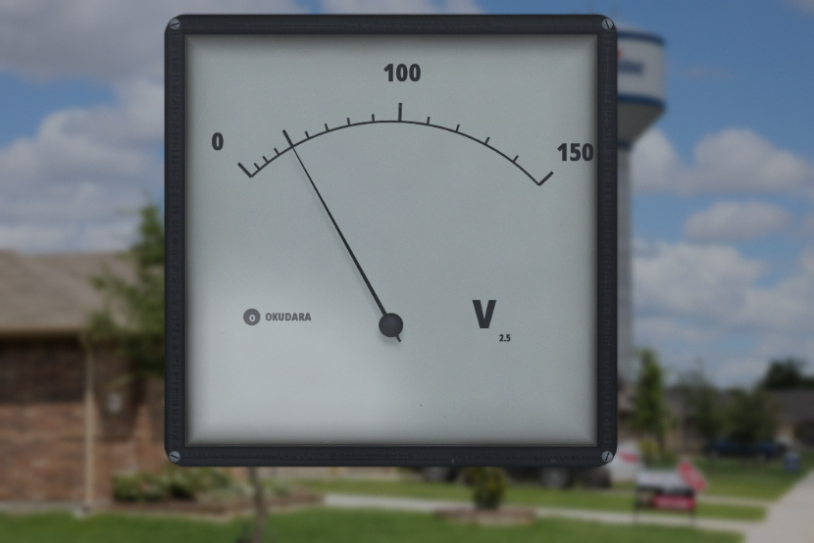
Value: V 50
